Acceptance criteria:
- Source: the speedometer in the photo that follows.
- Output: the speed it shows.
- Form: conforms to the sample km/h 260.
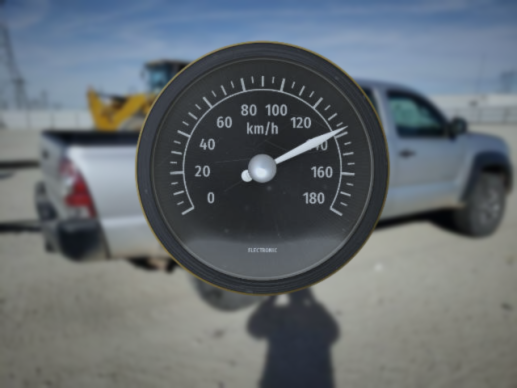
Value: km/h 137.5
